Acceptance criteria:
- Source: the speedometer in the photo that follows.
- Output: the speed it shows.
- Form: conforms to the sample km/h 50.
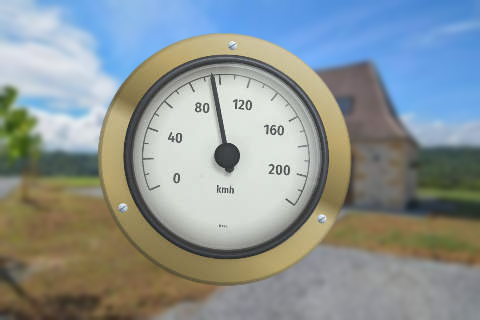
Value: km/h 95
